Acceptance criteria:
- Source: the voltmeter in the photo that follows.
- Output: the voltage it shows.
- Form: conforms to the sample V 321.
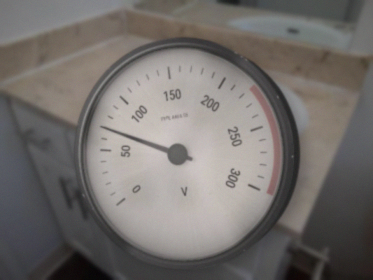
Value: V 70
